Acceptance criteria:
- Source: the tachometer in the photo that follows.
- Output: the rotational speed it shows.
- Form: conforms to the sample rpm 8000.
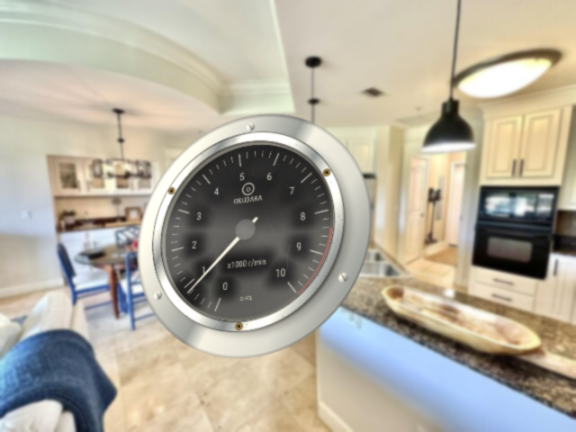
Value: rpm 800
